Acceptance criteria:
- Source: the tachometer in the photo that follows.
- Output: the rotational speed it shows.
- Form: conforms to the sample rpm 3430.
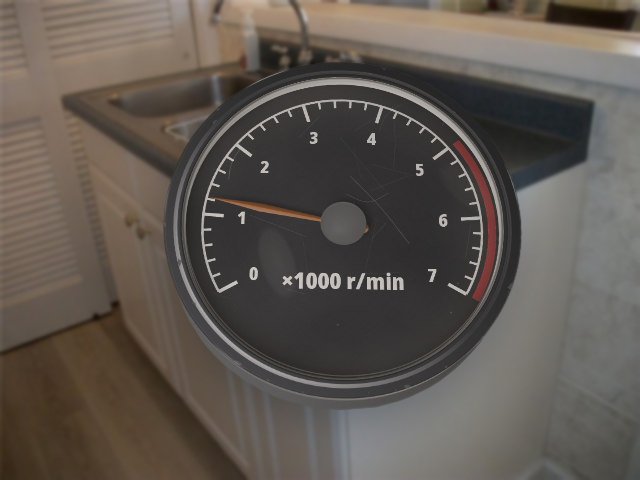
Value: rpm 1200
